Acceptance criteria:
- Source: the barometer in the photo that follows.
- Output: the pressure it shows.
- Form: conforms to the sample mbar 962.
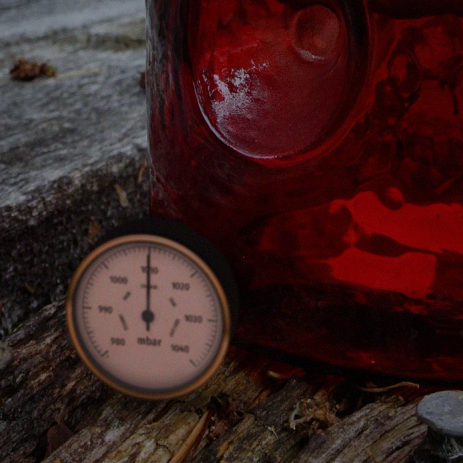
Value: mbar 1010
